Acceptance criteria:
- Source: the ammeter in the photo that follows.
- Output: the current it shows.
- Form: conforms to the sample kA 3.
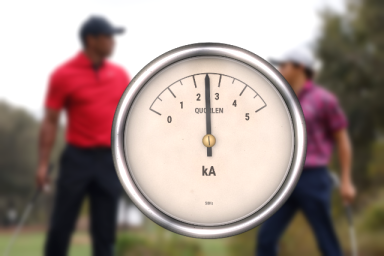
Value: kA 2.5
